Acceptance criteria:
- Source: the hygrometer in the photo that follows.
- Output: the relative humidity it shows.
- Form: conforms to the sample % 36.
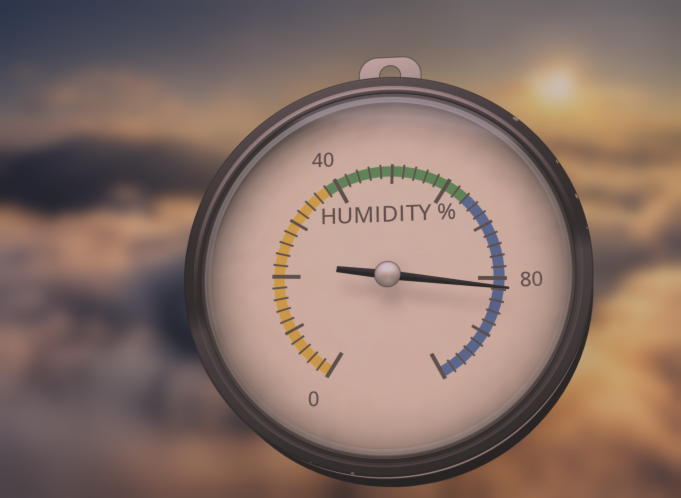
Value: % 82
